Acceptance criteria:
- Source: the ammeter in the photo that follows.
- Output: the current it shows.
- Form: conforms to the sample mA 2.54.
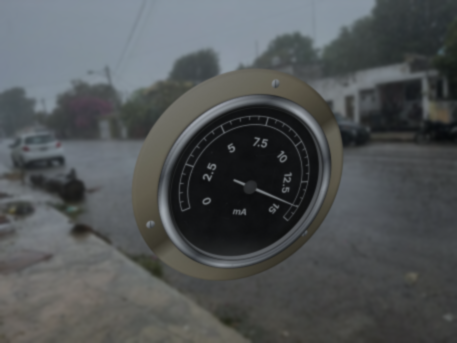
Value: mA 14
